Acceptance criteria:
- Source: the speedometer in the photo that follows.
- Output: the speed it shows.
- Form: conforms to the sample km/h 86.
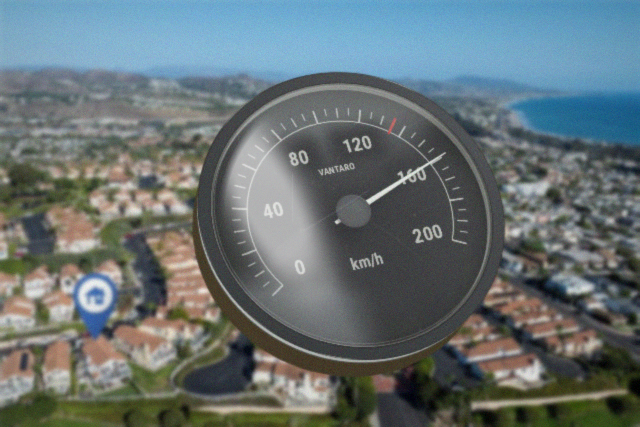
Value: km/h 160
